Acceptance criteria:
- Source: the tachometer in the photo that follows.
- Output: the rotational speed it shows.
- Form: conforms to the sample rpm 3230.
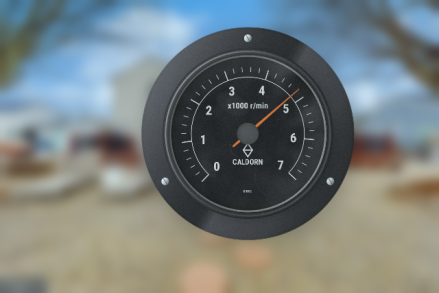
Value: rpm 4800
